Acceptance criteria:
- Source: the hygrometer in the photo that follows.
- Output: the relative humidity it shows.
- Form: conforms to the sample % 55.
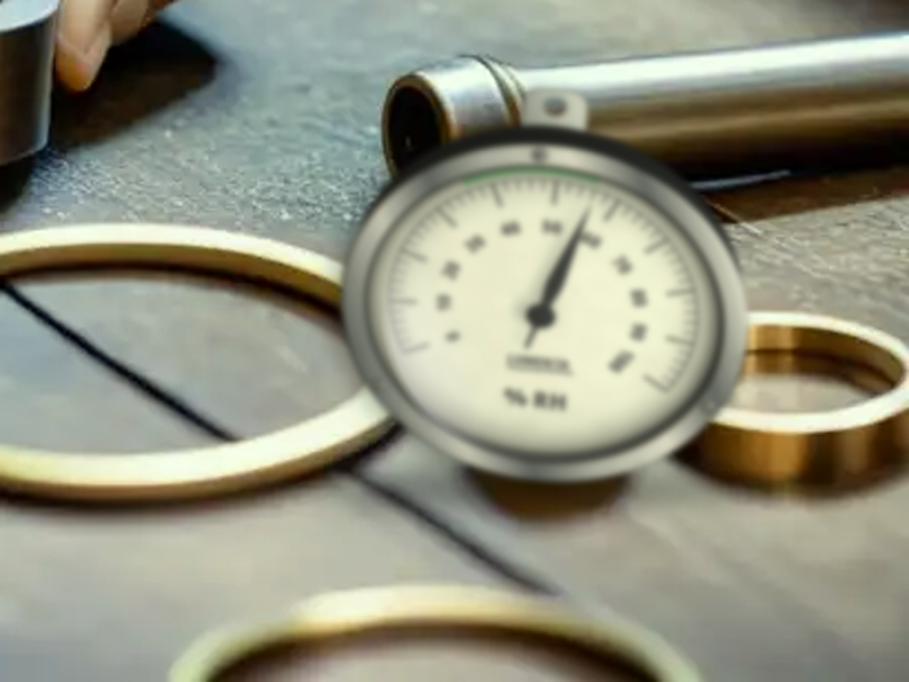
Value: % 56
